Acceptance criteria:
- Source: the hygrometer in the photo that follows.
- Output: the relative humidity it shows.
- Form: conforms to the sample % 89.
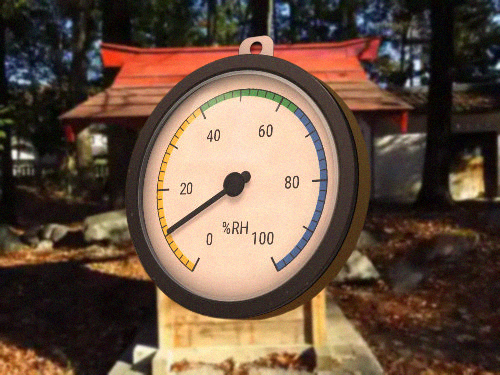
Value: % 10
